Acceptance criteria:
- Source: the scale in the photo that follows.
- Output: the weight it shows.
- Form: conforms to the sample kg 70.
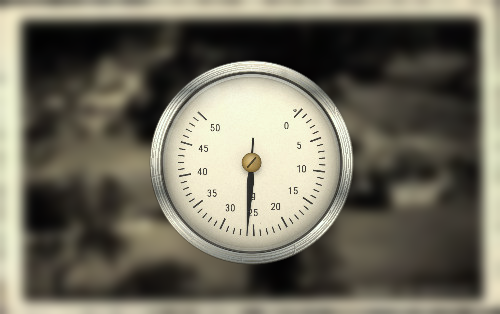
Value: kg 26
